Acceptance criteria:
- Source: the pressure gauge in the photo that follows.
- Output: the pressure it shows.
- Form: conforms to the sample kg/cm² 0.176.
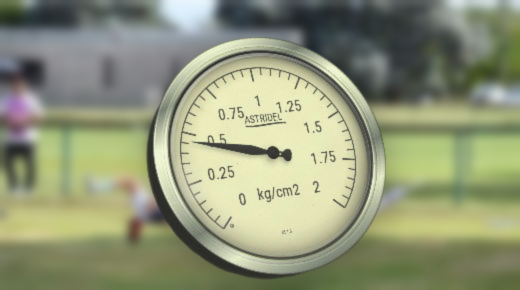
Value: kg/cm² 0.45
